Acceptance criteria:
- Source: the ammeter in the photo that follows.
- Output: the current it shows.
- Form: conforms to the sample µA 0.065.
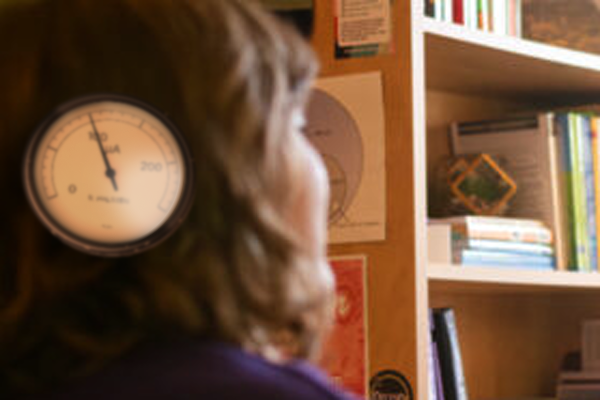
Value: µA 100
